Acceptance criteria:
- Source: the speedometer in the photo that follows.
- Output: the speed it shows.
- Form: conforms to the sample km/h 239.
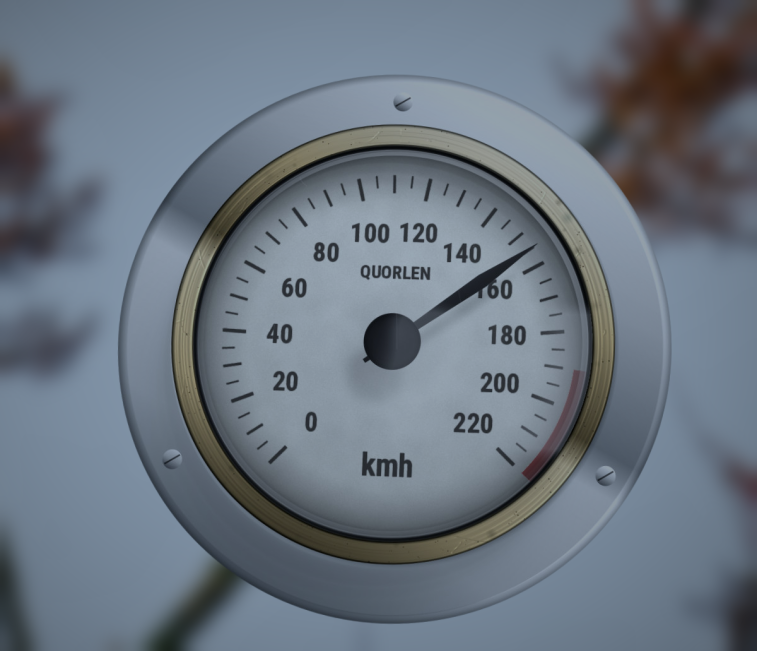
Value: km/h 155
